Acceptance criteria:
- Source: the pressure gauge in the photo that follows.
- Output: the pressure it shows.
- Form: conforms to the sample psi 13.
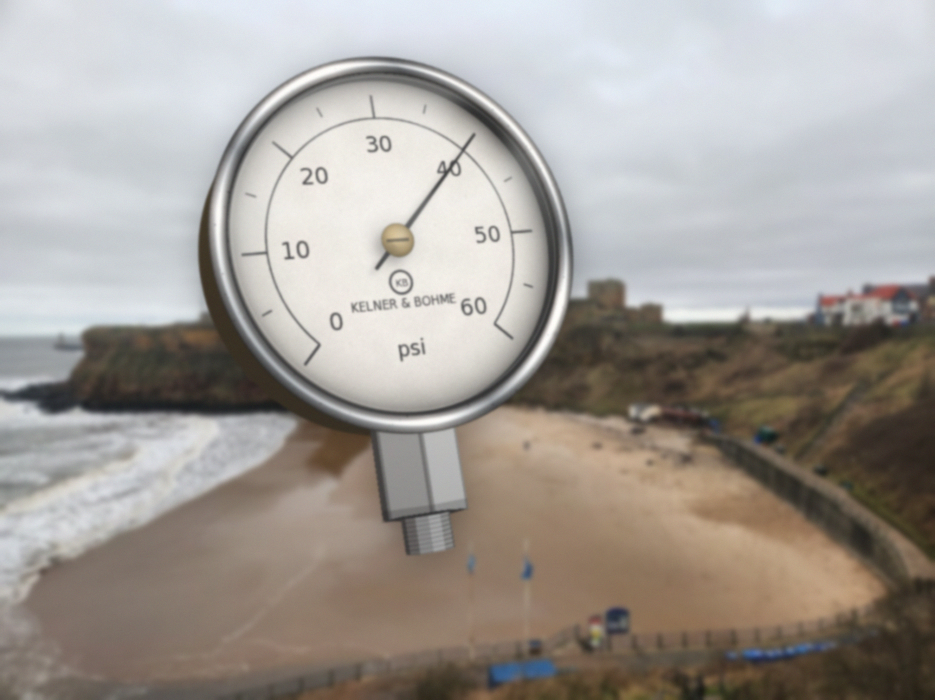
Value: psi 40
